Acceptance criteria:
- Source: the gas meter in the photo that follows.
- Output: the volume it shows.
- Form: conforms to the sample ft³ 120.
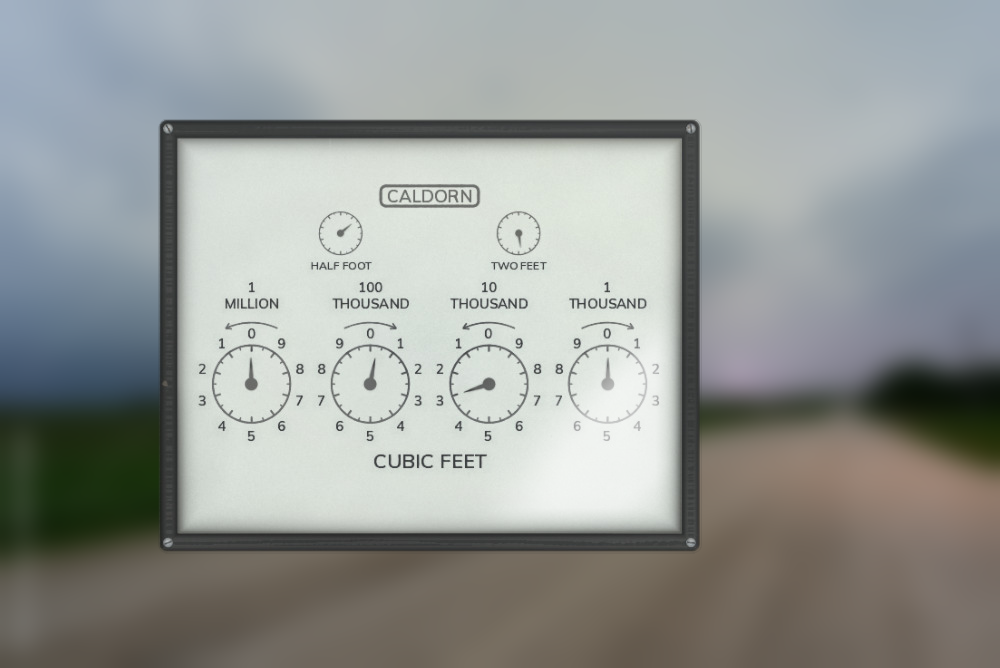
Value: ft³ 3000
